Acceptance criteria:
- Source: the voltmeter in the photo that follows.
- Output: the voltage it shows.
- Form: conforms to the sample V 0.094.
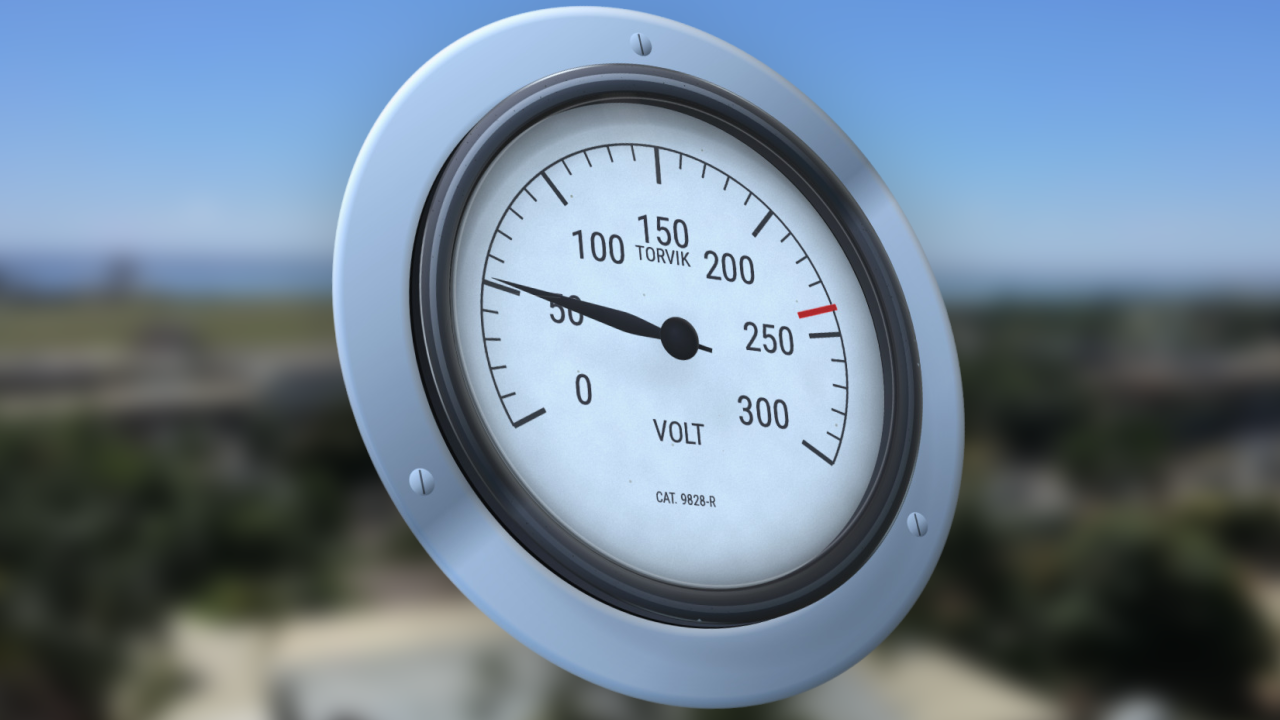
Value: V 50
